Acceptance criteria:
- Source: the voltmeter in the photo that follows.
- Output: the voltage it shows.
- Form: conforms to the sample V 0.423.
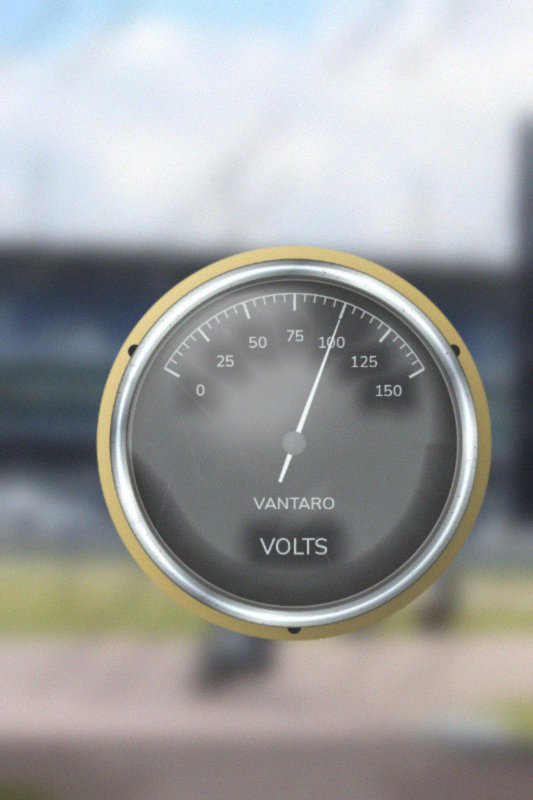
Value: V 100
